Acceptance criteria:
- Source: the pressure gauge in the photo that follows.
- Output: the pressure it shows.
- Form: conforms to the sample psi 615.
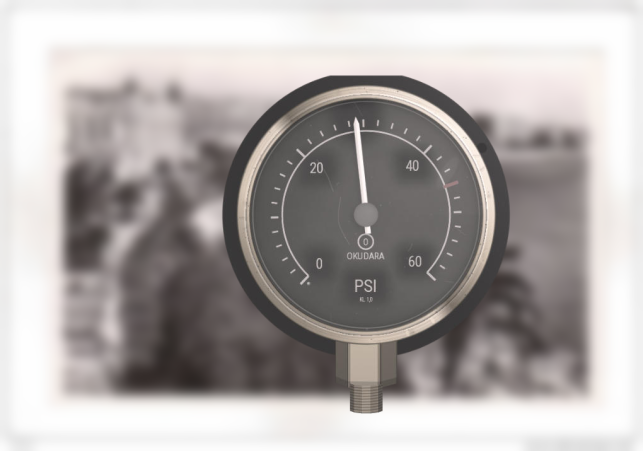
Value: psi 29
